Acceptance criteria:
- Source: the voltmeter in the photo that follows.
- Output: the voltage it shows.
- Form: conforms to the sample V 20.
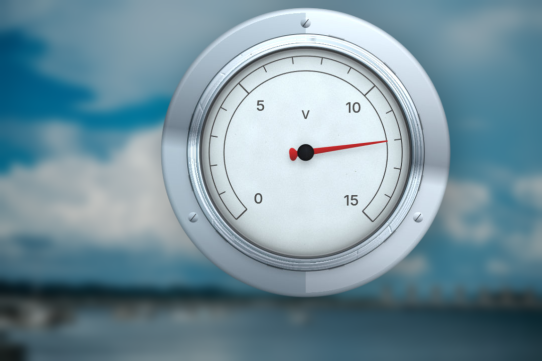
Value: V 12
